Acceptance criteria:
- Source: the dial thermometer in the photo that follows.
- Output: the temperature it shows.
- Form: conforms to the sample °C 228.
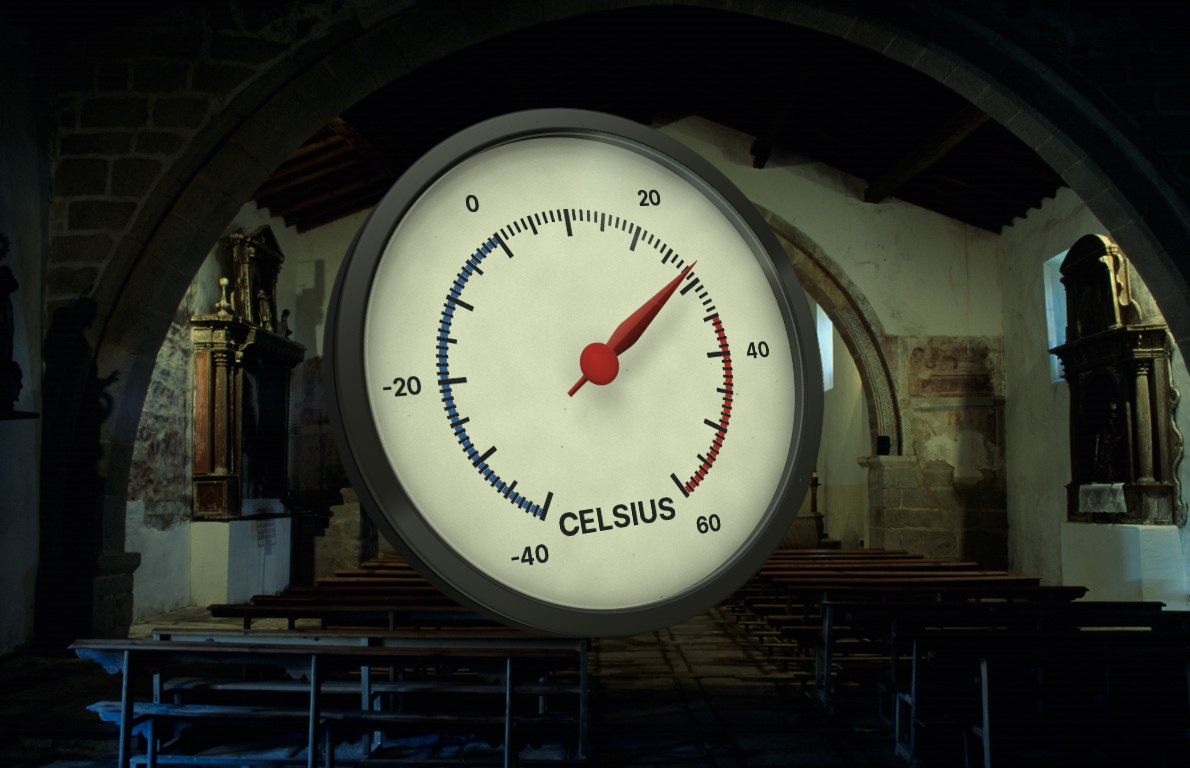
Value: °C 28
